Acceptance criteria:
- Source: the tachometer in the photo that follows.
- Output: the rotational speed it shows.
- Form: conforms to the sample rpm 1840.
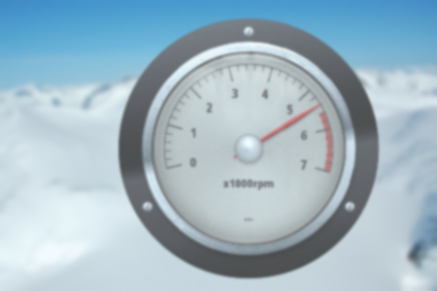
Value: rpm 5400
